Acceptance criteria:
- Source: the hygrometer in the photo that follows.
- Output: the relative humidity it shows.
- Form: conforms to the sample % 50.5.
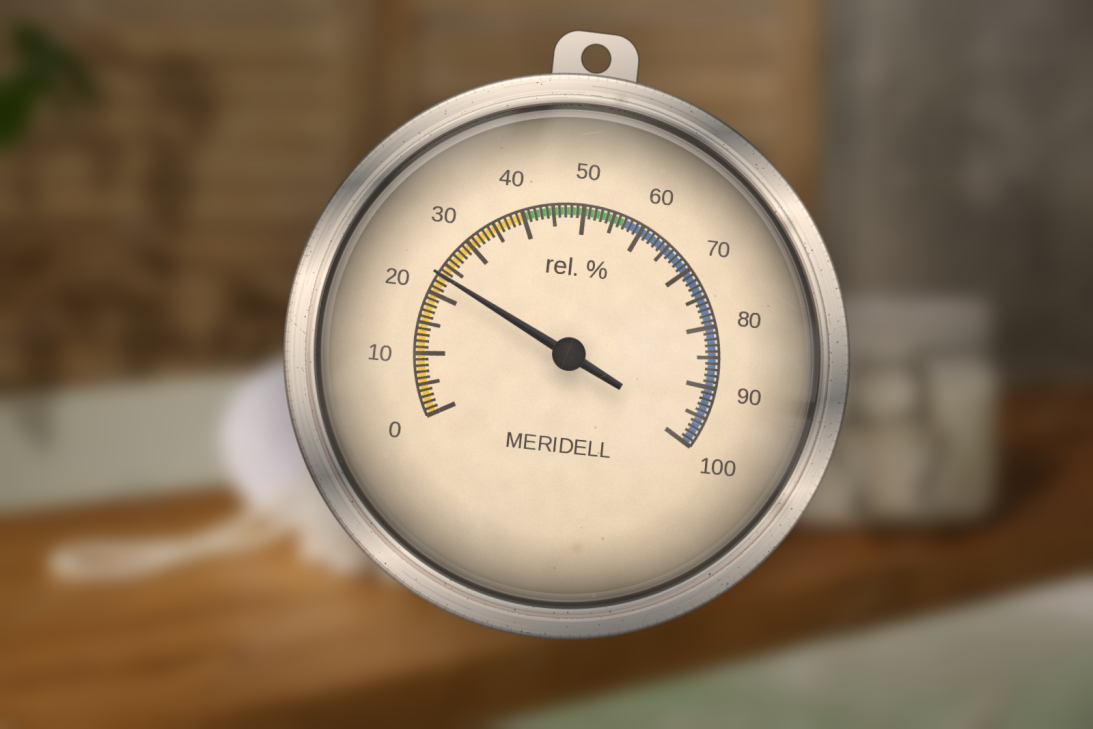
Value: % 23
